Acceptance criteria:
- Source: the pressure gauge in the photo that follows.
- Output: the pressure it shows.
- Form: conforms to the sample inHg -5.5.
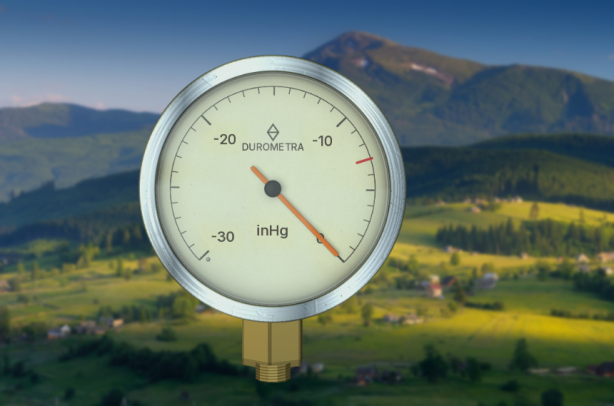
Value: inHg 0
